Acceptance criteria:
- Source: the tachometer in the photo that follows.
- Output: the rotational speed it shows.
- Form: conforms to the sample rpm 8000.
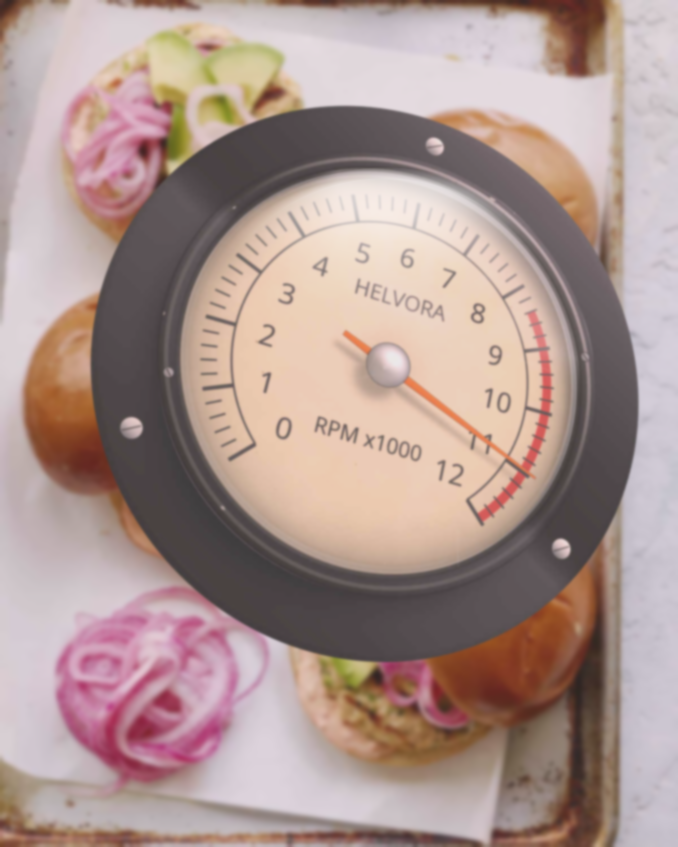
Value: rpm 11000
